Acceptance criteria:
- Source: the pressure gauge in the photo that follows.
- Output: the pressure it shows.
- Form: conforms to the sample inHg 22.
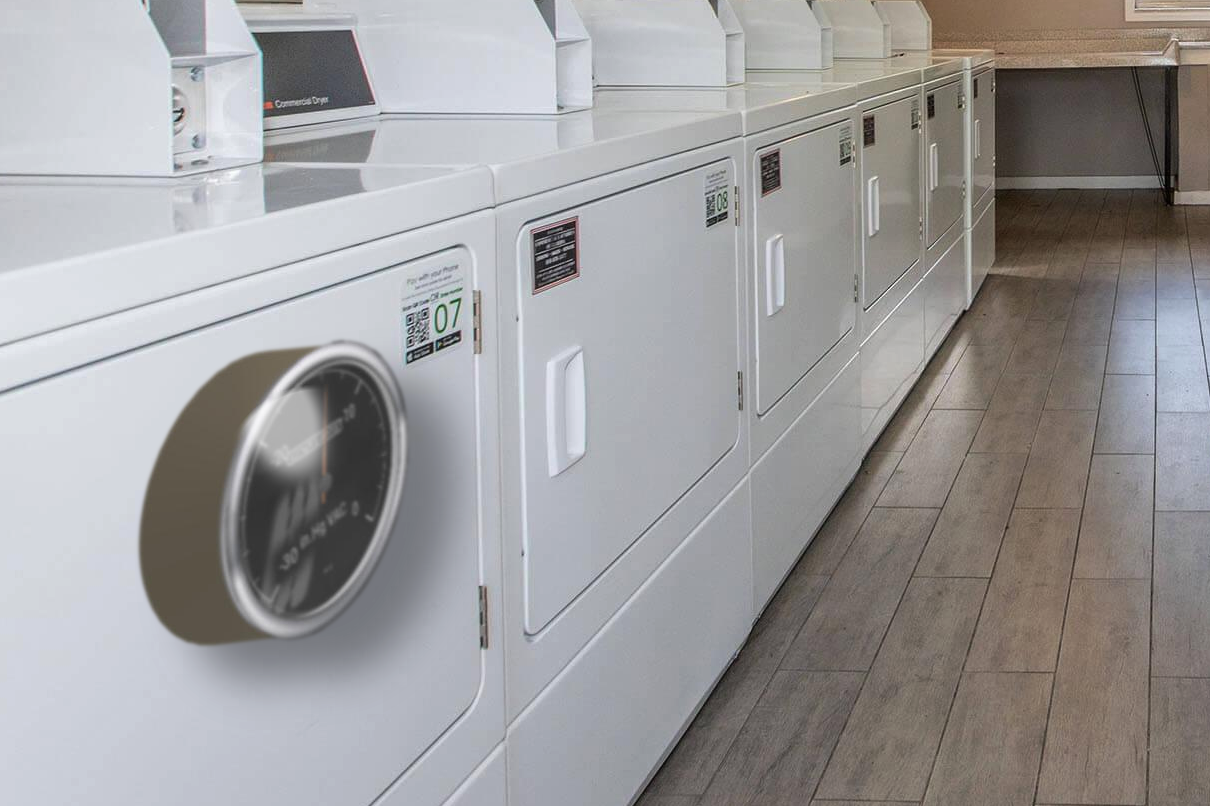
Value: inHg -14
